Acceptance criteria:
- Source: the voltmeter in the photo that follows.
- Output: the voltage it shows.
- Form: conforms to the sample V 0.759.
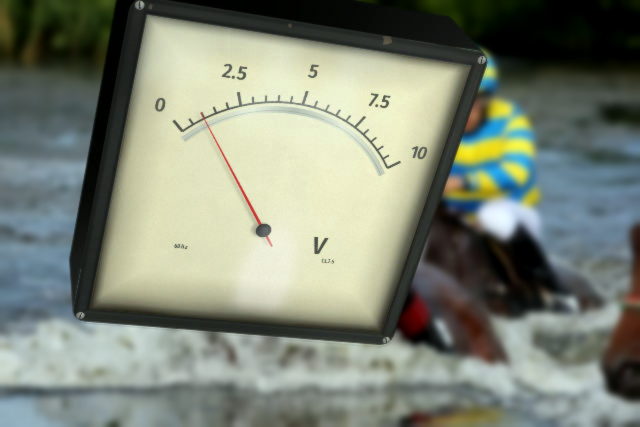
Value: V 1
